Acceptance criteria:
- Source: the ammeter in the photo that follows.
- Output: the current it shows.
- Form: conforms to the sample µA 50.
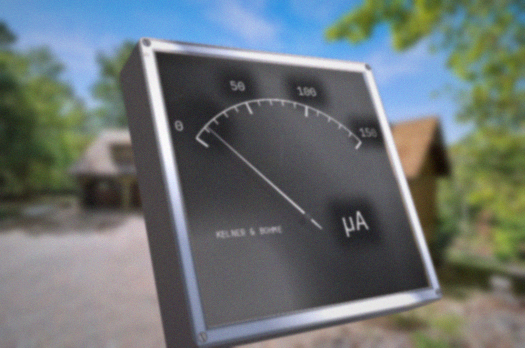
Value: µA 10
